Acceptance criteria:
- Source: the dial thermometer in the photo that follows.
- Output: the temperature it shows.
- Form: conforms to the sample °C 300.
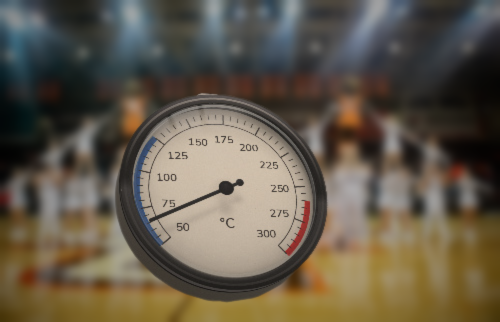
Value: °C 65
